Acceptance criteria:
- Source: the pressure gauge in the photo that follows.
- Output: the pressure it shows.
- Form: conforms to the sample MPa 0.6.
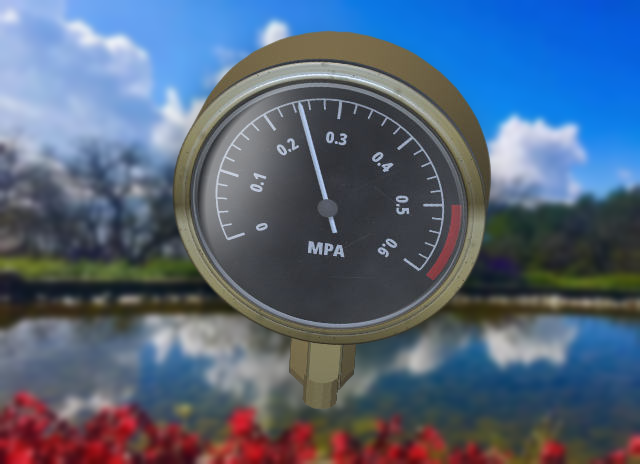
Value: MPa 0.25
